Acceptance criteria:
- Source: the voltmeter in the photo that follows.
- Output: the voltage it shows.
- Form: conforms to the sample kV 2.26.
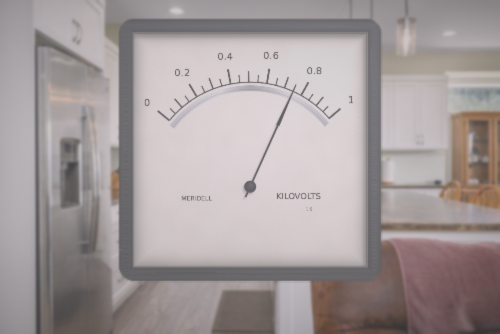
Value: kV 0.75
